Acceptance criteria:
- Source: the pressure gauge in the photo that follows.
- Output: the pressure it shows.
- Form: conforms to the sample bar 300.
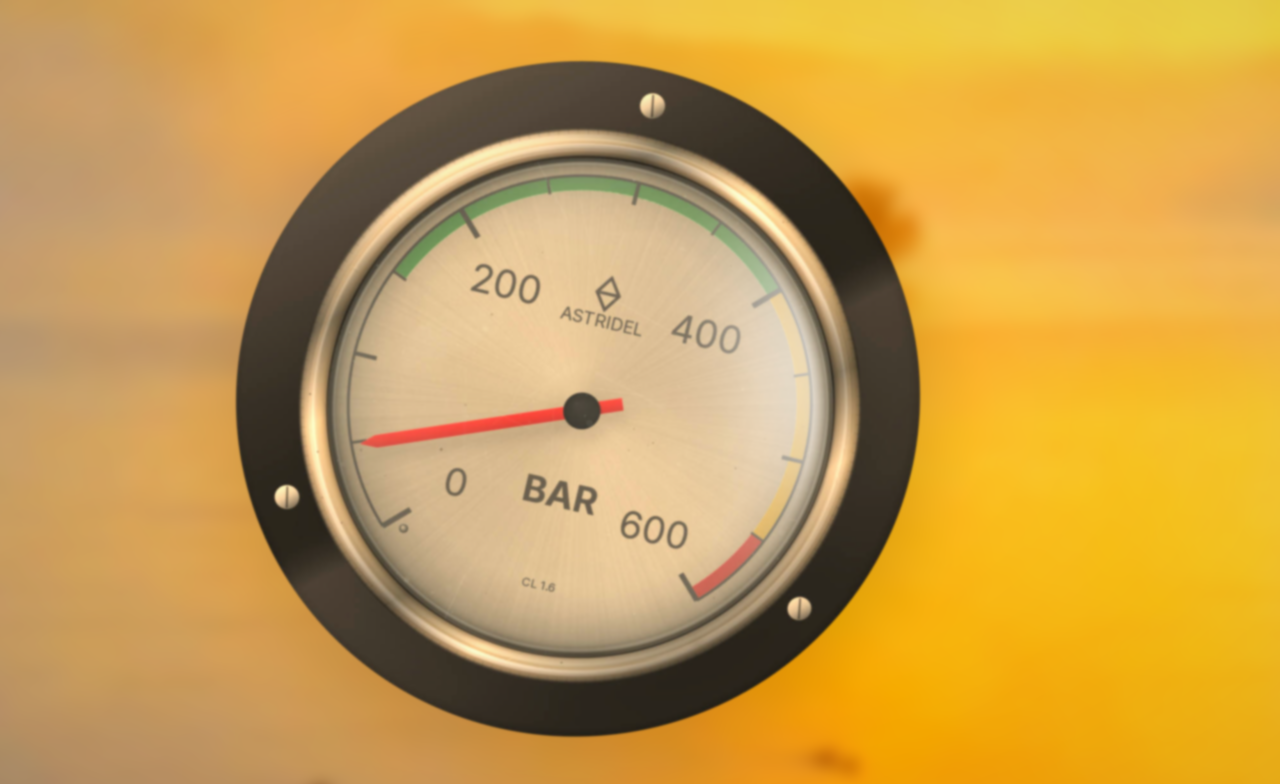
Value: bar 50
